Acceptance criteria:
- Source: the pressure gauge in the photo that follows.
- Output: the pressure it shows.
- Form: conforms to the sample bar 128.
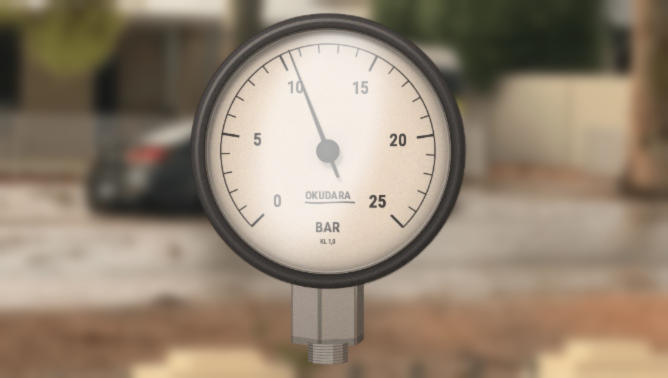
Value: bar 10.5
